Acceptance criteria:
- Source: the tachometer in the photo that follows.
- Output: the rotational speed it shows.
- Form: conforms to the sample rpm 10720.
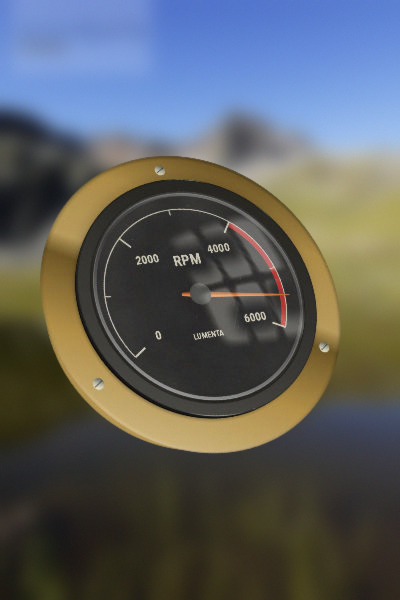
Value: rpm 5500
